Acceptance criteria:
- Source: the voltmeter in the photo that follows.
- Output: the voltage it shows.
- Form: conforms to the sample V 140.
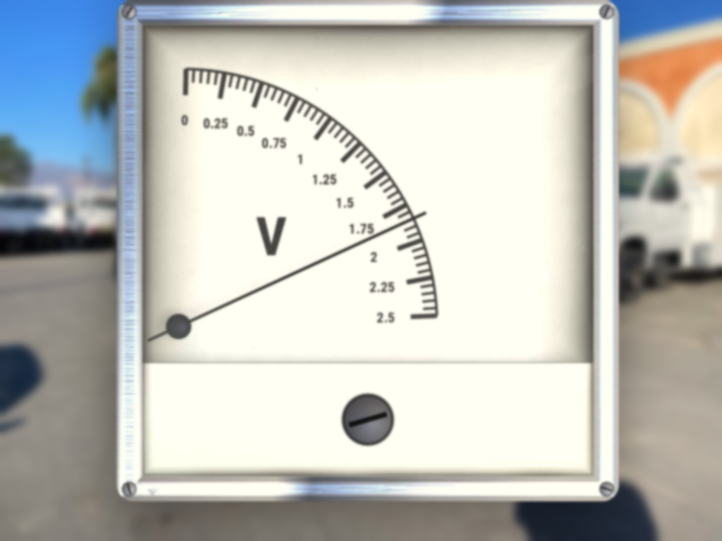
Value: V 1.85
